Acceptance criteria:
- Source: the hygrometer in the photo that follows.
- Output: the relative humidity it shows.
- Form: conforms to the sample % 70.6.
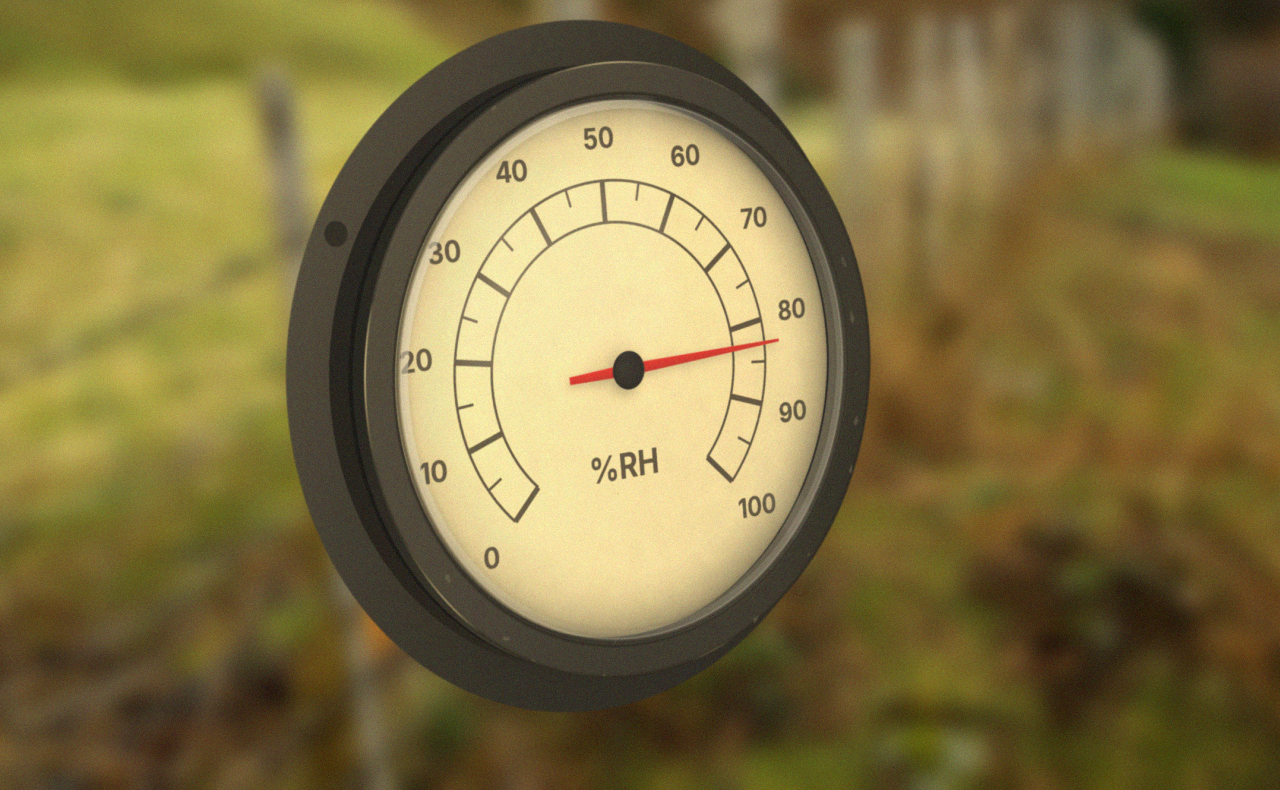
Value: % 82.5
